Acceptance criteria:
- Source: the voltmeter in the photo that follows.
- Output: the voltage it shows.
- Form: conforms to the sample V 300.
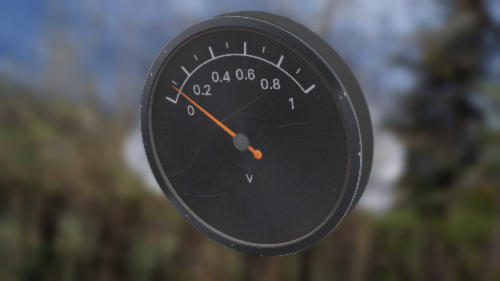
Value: V 0.1
